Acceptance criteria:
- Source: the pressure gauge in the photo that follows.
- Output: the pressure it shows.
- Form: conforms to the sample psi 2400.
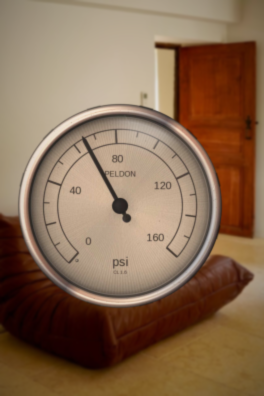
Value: psi 65
